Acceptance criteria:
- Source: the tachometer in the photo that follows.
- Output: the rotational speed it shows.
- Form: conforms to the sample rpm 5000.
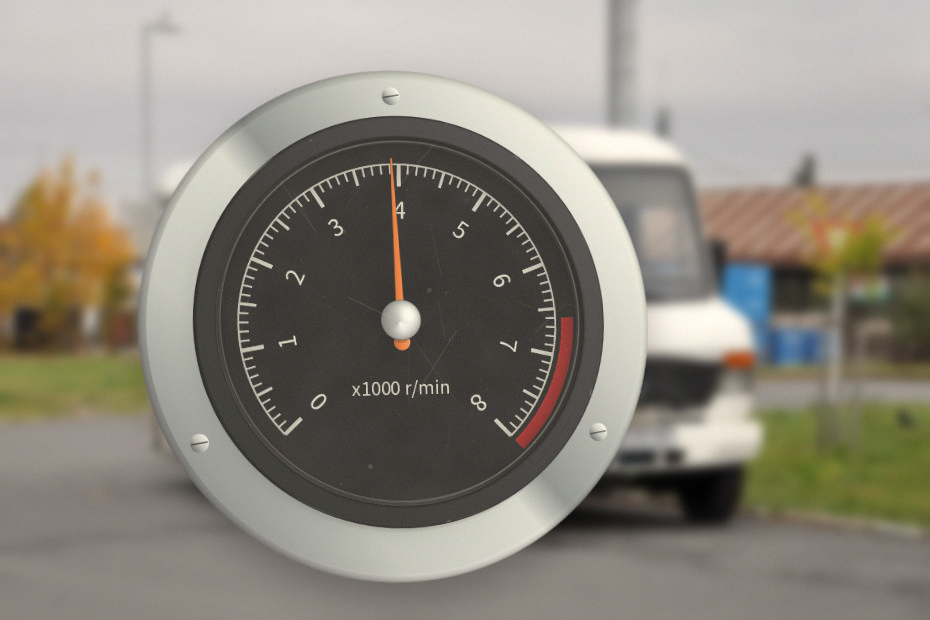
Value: rpm 3900
